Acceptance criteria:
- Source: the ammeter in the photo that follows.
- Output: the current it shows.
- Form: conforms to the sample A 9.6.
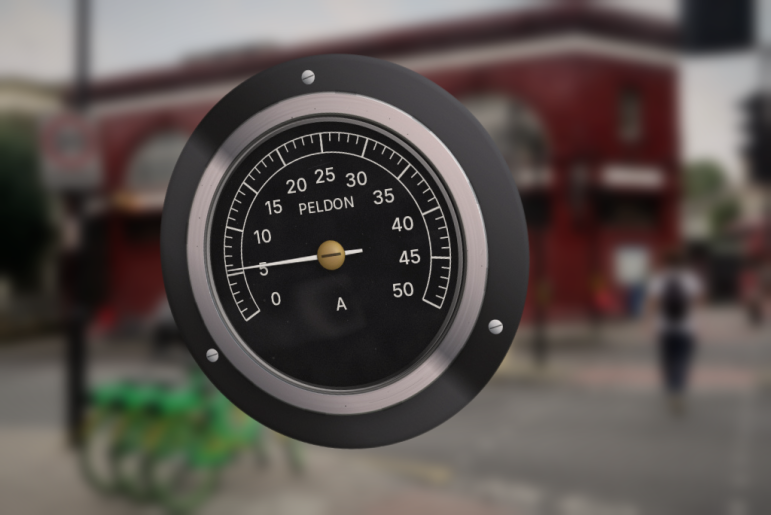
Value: A 5.5
